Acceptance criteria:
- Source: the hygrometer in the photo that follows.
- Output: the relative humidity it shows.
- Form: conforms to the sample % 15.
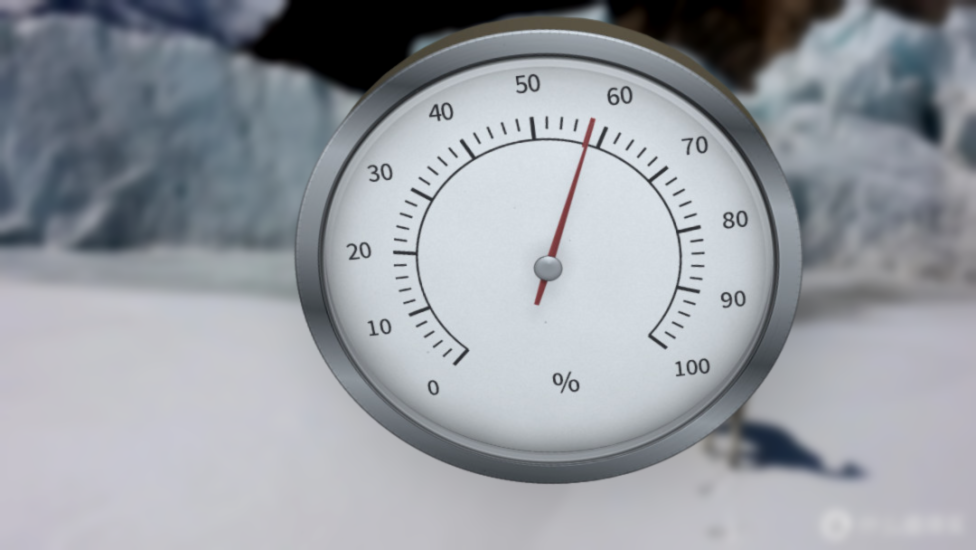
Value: % 58
